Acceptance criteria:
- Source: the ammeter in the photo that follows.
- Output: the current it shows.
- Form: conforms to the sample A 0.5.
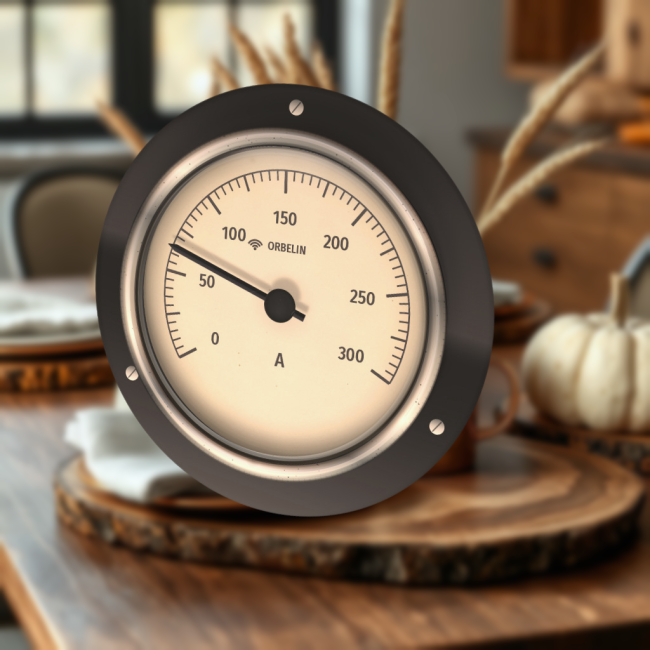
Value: A 65
